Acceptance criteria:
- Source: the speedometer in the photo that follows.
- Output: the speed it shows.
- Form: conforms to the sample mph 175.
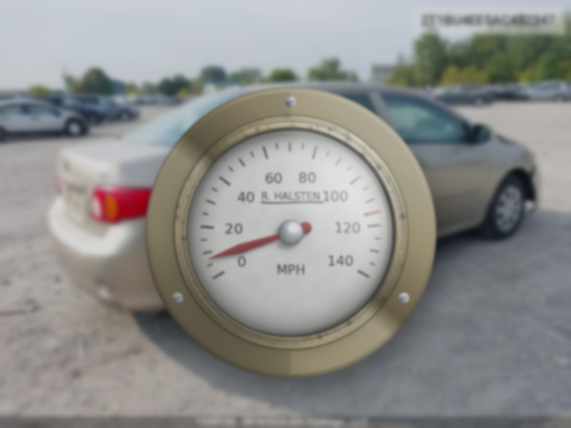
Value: mph 7.5
